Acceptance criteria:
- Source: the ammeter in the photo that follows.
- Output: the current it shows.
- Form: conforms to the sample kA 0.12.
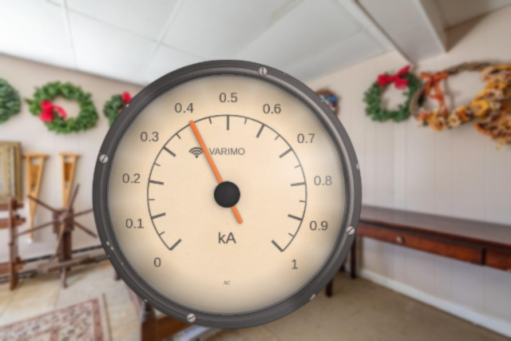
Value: kA 0.4
